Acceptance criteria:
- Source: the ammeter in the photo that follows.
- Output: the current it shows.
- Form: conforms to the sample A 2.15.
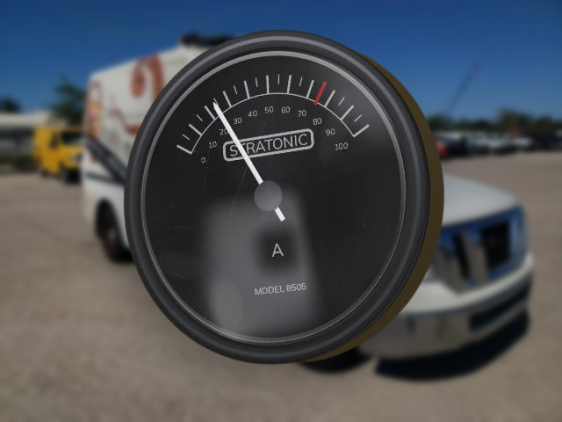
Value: A 25
